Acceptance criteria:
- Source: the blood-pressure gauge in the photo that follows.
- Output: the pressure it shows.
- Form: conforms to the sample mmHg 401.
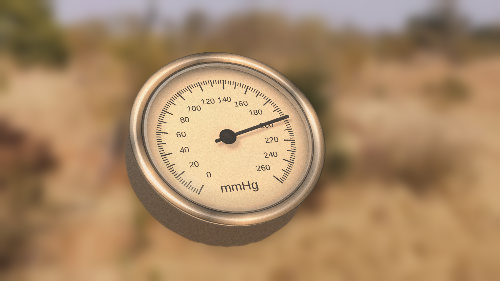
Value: mmHg 200
